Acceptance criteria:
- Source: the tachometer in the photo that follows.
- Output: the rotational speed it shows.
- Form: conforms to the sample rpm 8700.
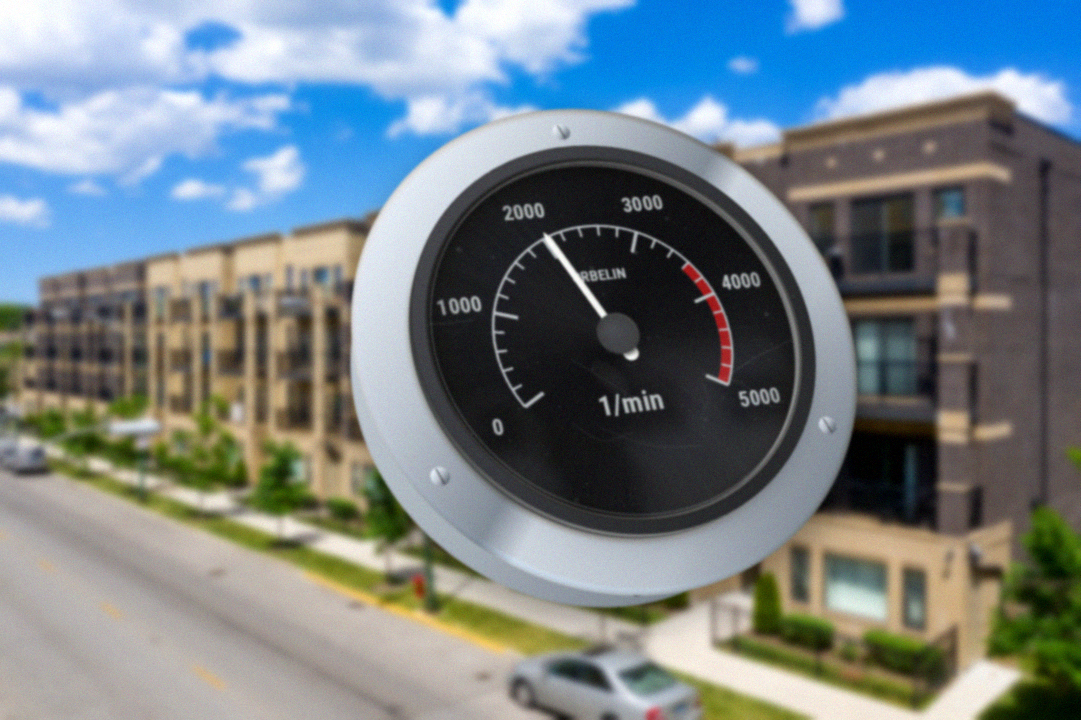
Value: rpm 2000
